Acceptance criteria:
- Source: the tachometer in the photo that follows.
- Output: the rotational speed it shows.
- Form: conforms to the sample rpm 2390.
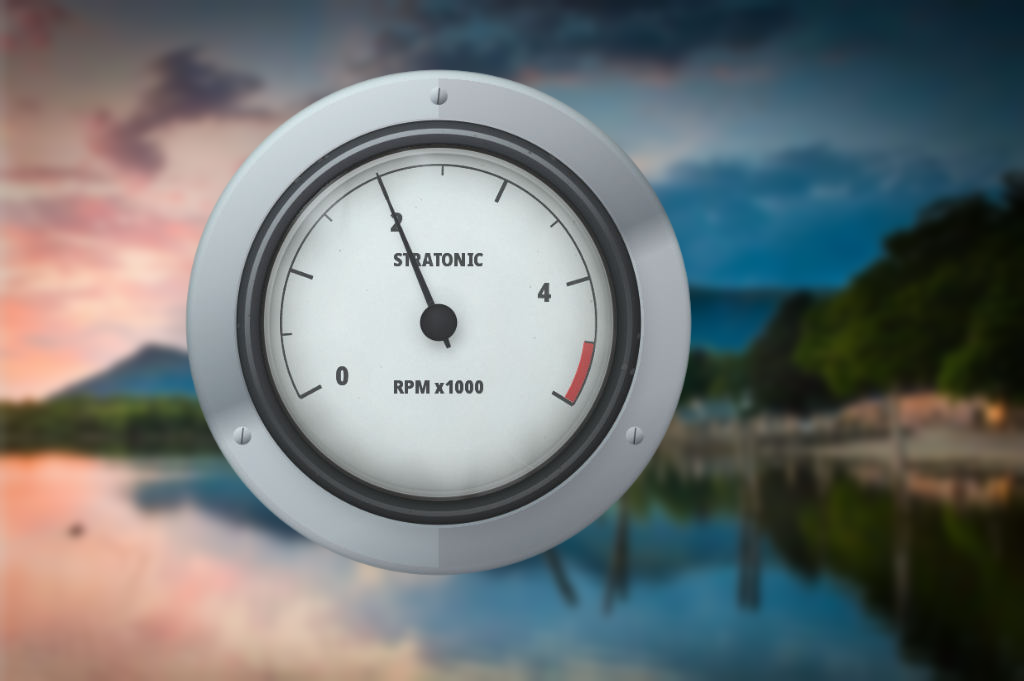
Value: rpm 2000
